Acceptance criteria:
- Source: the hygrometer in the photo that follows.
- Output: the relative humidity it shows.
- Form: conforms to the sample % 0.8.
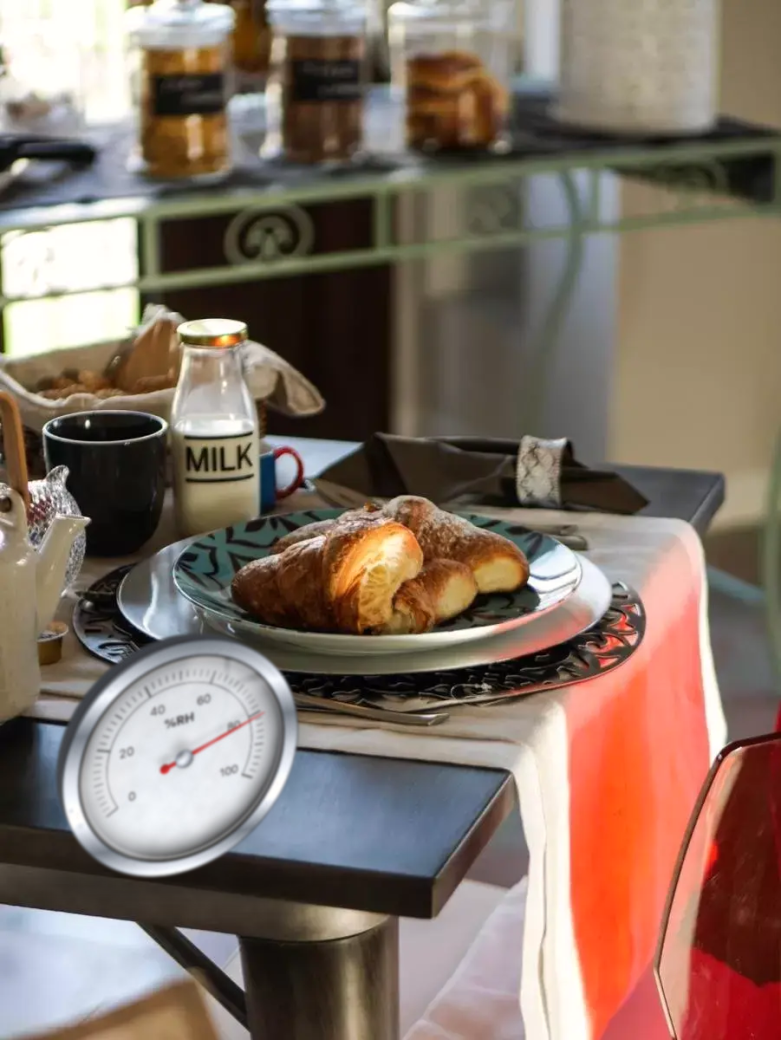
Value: % 80
